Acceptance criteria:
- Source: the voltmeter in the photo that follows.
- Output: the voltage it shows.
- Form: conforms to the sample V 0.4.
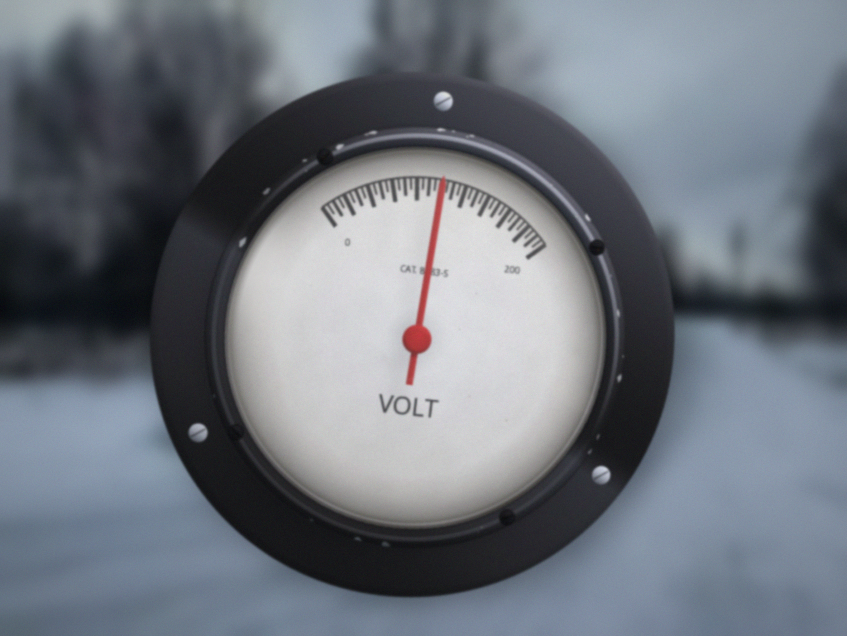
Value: V 100
